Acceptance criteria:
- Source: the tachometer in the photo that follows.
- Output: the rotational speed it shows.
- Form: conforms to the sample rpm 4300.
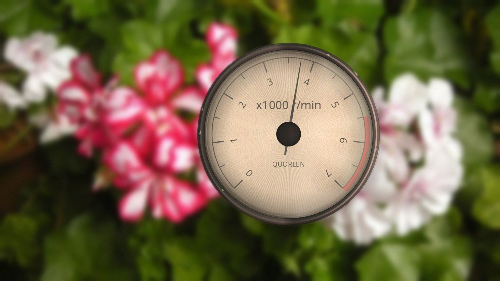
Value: rpm 3750
